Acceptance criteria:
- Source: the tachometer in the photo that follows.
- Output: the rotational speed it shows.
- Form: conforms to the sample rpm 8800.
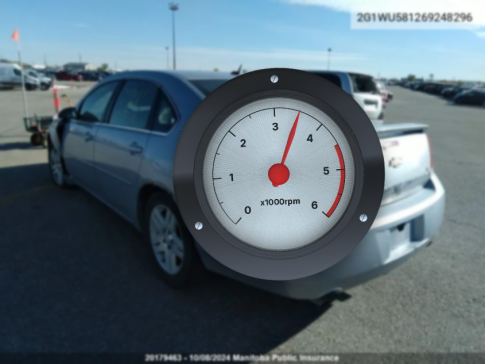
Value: rpm 3500
